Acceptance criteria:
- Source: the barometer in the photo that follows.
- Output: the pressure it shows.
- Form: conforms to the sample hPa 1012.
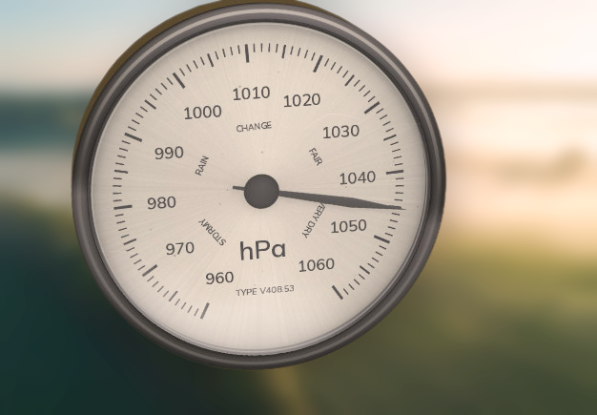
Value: hPa 1045
